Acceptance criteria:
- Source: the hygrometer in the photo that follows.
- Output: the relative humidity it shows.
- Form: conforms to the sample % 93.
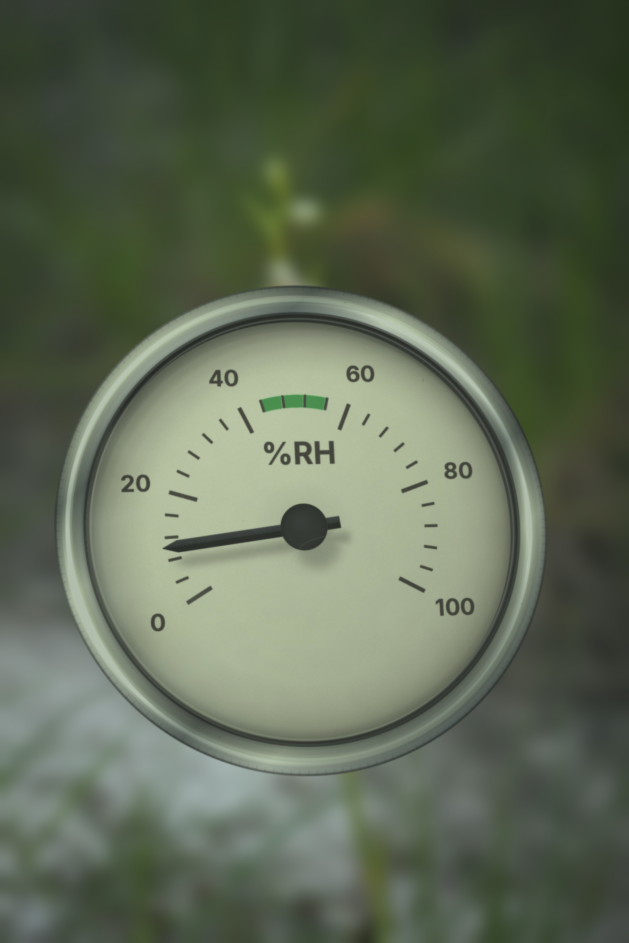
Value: % 10
